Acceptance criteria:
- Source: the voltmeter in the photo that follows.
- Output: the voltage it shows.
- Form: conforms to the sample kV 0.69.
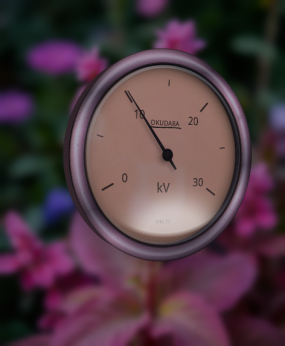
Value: kV 10
